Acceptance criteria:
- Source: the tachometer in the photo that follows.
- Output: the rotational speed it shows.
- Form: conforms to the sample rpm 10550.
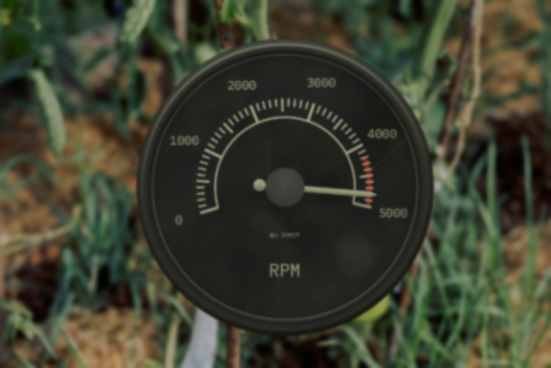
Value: rpm 4800
